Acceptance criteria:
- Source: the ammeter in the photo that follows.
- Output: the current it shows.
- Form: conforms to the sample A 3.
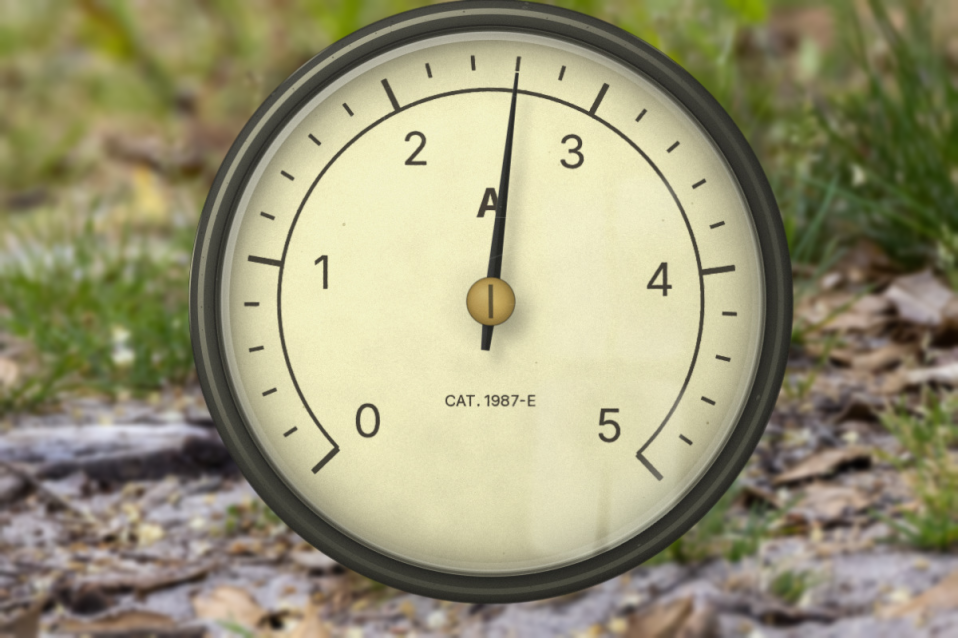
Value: A 2.6
